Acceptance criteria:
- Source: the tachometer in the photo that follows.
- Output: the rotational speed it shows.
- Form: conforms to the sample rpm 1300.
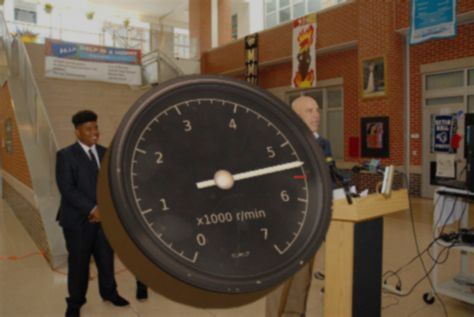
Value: rpm 5400
